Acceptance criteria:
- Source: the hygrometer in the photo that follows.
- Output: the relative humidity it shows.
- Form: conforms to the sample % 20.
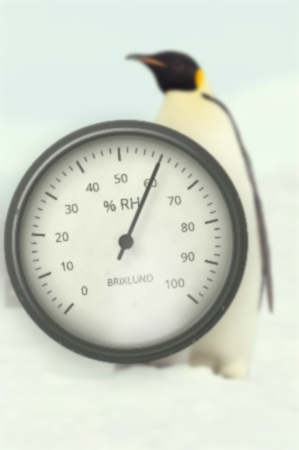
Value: % 60
